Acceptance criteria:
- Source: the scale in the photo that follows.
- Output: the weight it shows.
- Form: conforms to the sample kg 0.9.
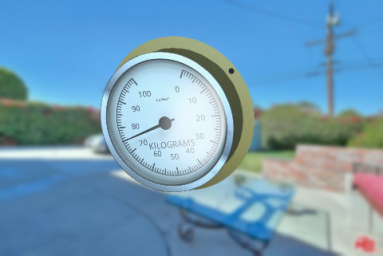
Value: kg 75
